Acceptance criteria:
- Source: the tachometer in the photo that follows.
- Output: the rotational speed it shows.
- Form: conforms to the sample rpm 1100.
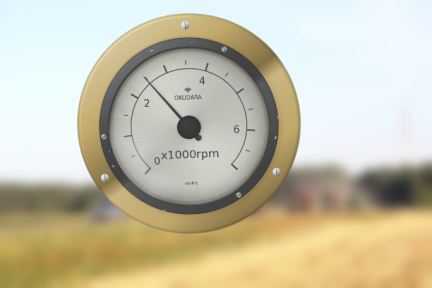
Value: rpm 2500
